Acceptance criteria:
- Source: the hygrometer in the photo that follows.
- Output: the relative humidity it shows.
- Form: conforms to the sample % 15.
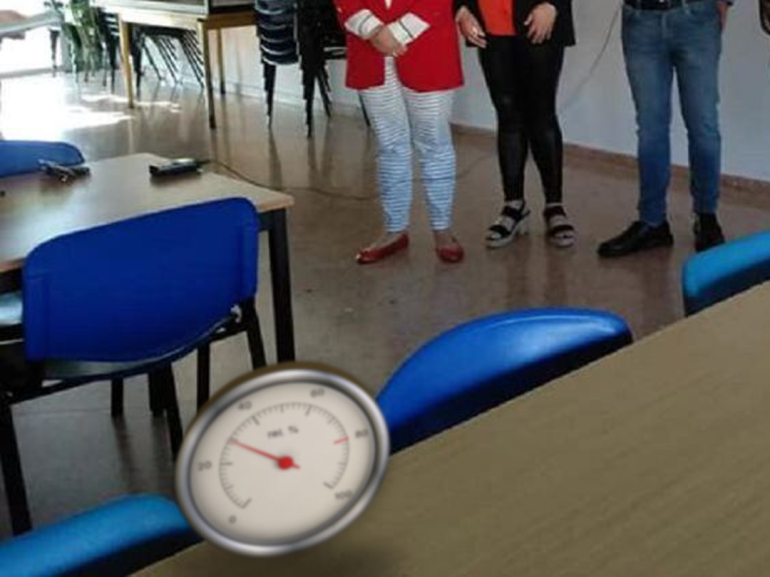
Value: % 30
